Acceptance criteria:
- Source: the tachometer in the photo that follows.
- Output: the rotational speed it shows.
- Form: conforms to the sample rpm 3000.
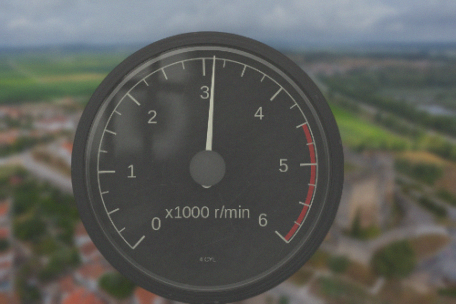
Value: rpm 3125
